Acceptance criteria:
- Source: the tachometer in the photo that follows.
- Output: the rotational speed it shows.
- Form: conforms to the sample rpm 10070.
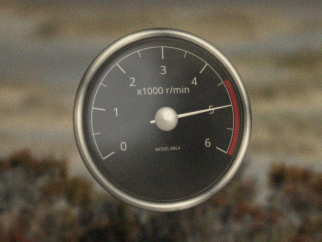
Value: rpm 5000
